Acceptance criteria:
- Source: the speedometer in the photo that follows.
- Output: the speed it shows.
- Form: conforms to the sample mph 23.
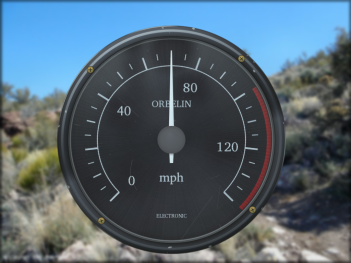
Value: mph 70
